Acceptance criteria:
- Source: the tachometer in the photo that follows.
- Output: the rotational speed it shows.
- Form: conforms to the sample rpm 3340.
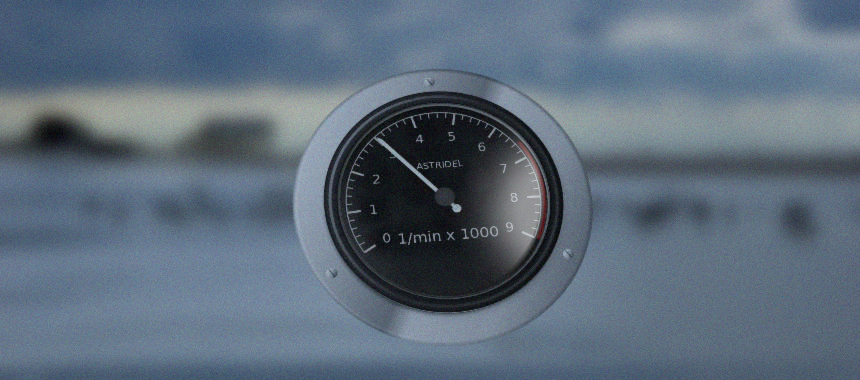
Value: rpm 3000
